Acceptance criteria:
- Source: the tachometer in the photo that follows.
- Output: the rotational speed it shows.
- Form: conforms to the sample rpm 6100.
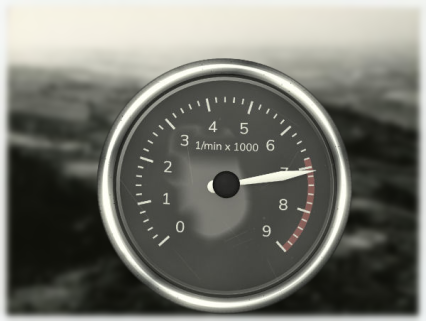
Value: rpm 7100
